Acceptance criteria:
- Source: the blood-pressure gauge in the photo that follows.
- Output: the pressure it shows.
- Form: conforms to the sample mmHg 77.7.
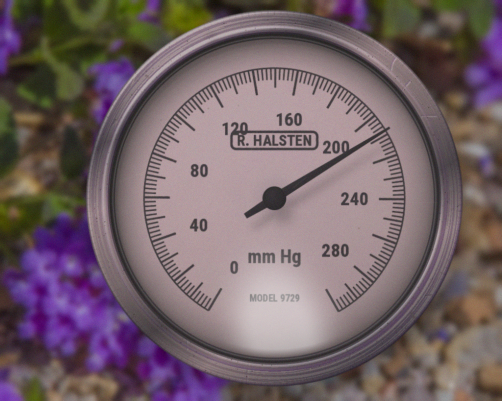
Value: mmHg 208
